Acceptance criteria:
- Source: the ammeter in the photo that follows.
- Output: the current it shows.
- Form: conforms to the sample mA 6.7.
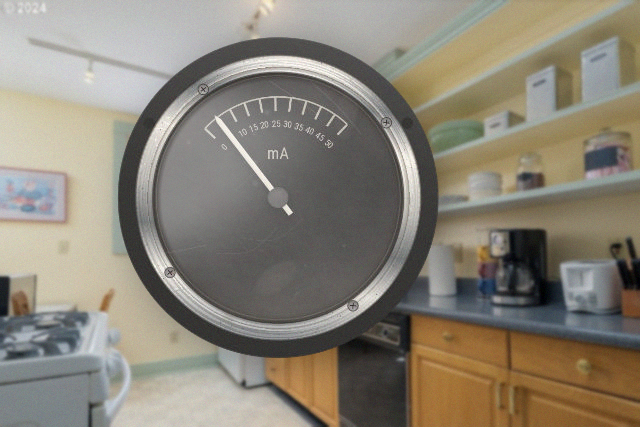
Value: mA 5
